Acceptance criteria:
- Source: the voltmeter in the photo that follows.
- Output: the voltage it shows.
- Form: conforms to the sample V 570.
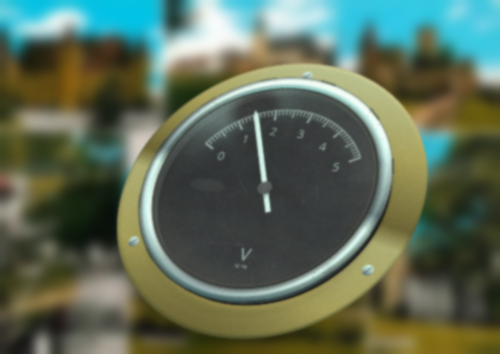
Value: V 1.5
